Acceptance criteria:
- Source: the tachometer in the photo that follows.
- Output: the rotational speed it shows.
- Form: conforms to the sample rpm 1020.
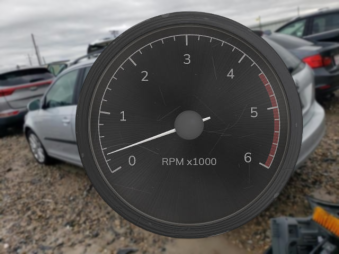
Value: rpm 300
